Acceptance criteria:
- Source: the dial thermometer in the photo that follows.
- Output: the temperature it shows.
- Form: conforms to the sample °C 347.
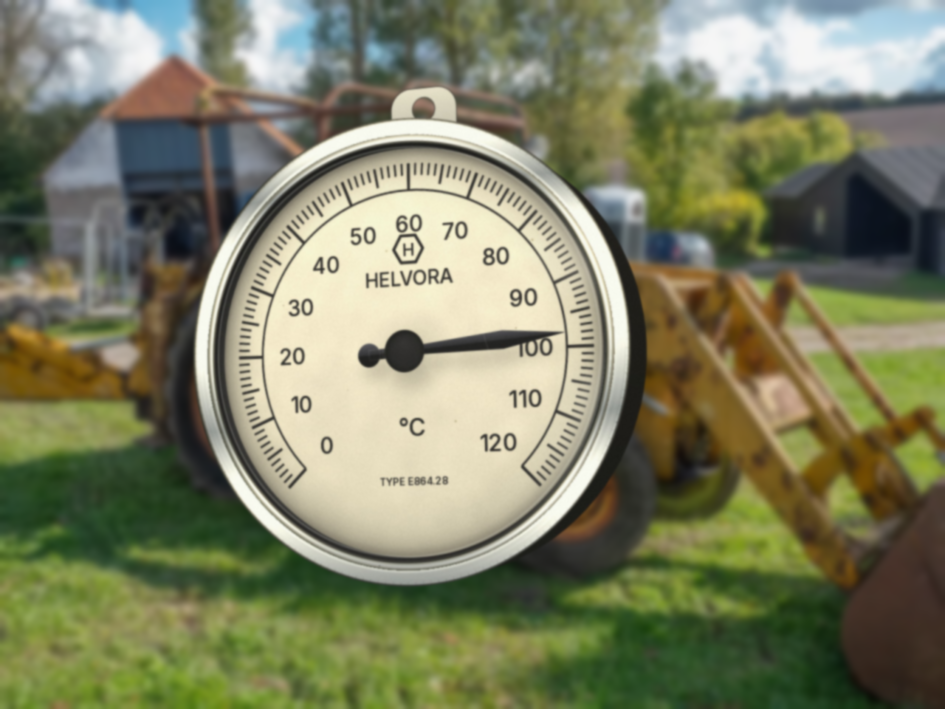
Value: °C 98
